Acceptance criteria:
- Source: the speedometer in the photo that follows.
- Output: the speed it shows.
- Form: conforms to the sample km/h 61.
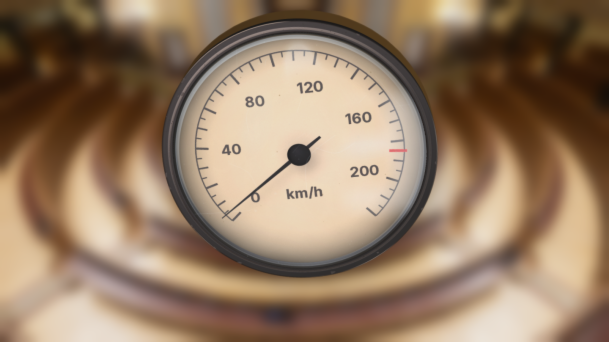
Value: km/h 5
